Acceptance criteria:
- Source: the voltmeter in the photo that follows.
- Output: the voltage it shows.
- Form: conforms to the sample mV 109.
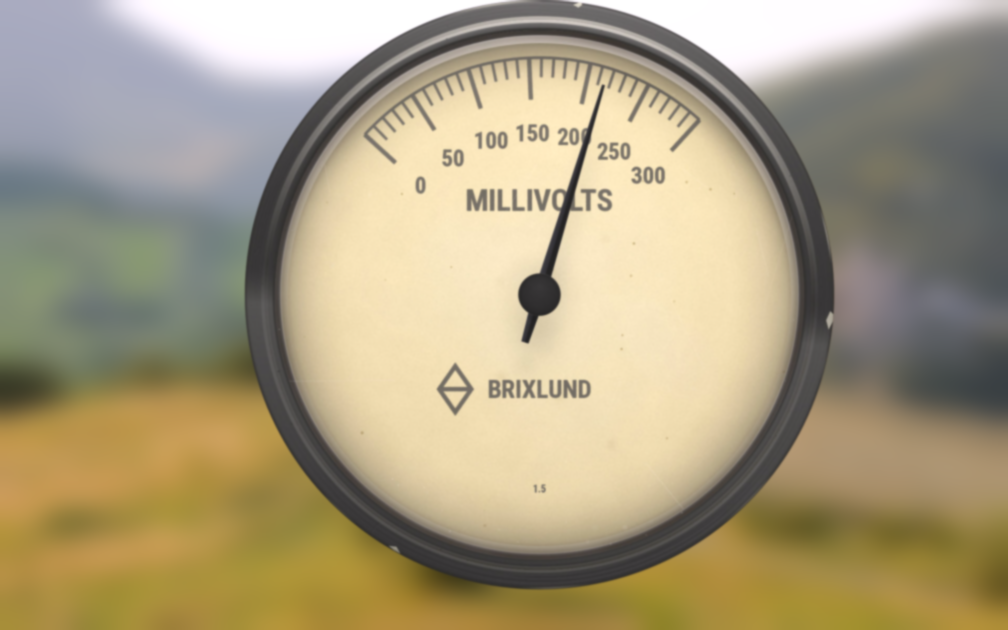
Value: mV 215
